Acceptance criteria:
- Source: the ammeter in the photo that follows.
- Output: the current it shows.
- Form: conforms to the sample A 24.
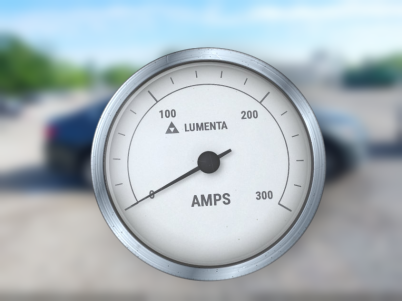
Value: A 0
